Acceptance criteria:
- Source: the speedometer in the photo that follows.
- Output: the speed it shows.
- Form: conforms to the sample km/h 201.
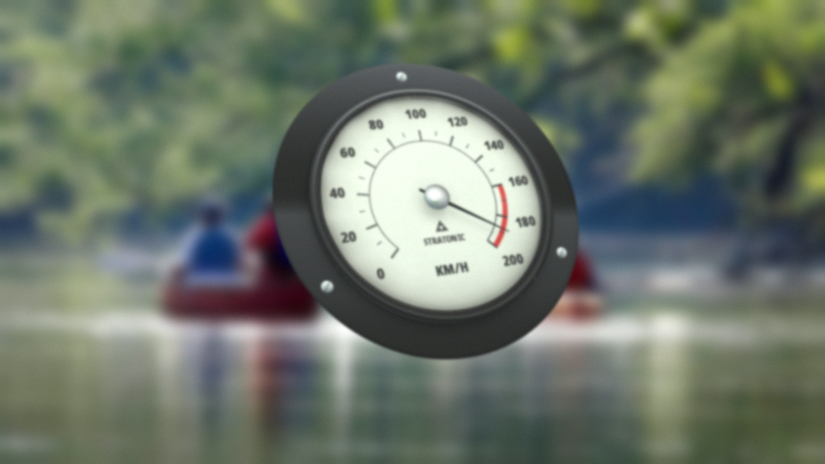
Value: km/h 190
